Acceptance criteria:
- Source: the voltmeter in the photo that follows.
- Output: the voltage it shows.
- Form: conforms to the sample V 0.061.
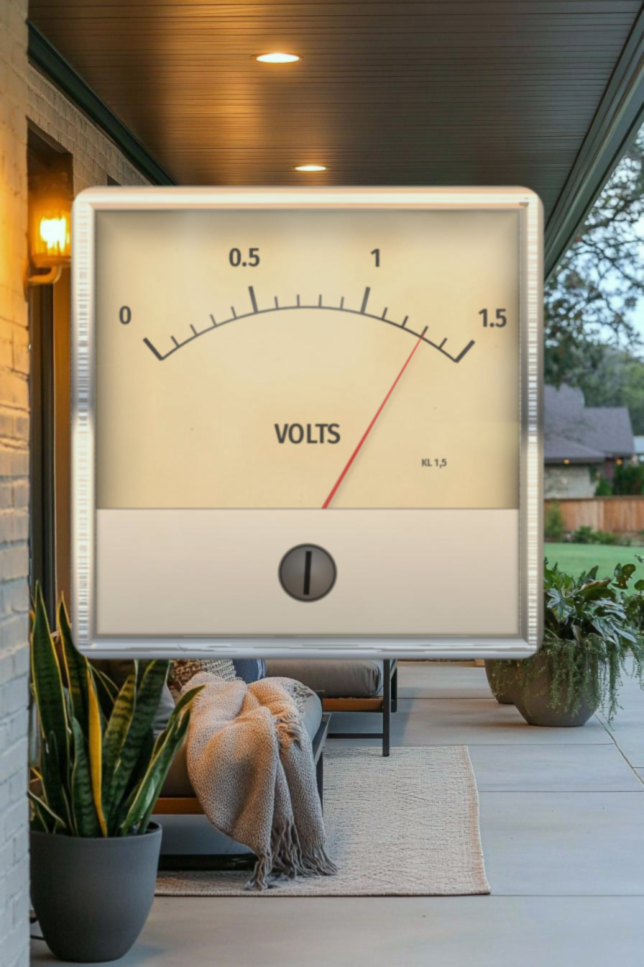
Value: V 1.3
